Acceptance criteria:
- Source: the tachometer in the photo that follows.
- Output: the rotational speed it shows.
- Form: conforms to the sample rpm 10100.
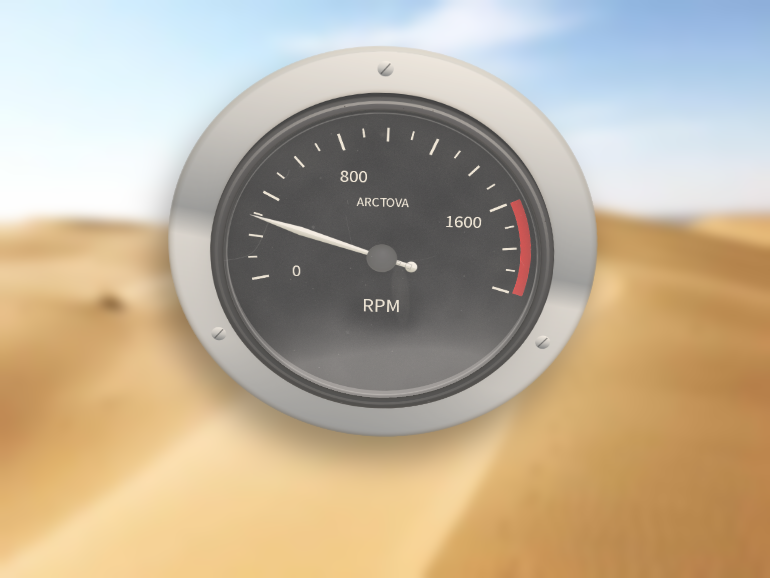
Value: rpm 300
